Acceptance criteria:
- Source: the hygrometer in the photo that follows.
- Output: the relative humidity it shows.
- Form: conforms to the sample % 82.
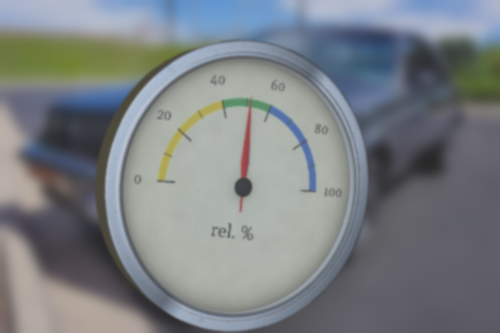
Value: % 50
